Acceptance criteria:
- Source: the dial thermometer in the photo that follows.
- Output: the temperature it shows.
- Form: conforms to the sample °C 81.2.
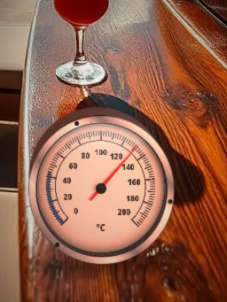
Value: °C 130
